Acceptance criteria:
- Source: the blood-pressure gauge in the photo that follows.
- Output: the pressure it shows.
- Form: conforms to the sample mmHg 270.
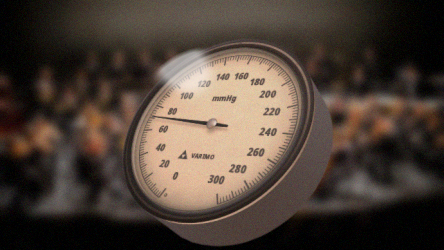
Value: mmHg 70
